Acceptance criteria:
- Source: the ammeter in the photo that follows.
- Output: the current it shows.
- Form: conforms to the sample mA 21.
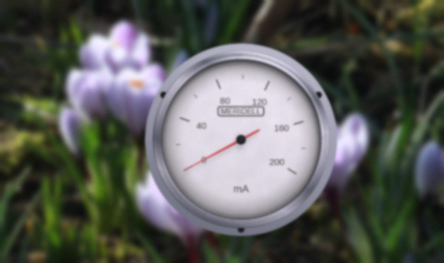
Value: mA 0
